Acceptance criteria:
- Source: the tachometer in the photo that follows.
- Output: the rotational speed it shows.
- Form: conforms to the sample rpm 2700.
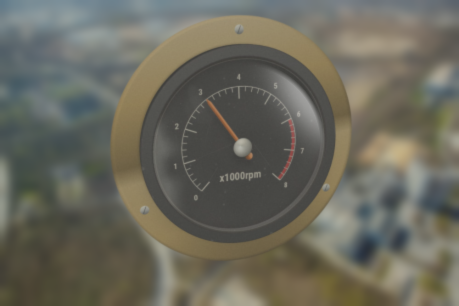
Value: rpm 3000
